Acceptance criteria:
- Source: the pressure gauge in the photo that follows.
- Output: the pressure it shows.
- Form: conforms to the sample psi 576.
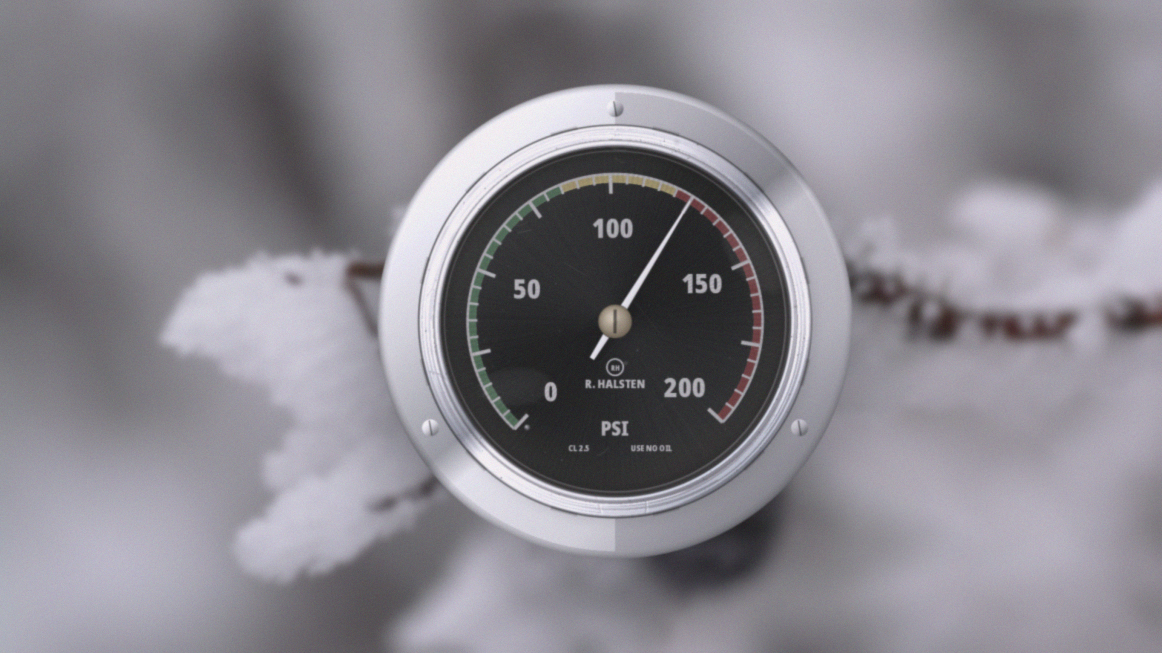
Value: psi 125
